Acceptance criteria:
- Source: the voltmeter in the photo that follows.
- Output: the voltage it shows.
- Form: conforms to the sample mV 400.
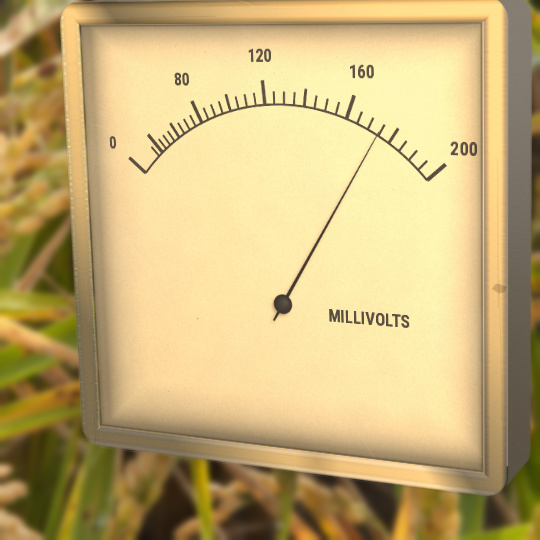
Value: mV 175
